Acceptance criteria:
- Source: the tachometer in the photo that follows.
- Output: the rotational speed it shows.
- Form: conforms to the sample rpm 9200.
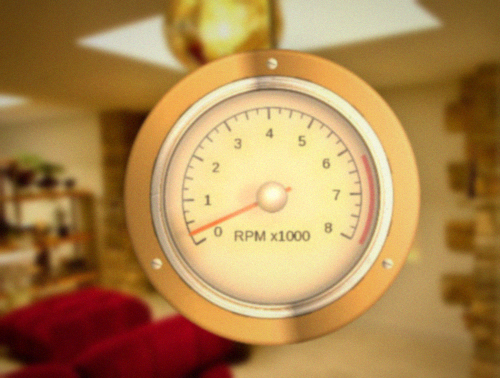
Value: rpm 250
